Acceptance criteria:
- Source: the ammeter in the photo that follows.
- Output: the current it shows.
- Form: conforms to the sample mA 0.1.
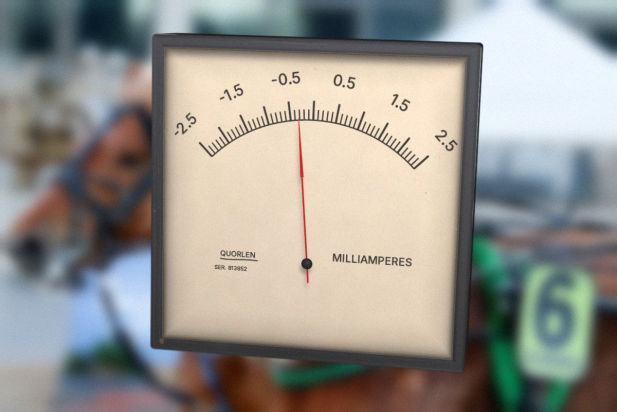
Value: mA -0.3
